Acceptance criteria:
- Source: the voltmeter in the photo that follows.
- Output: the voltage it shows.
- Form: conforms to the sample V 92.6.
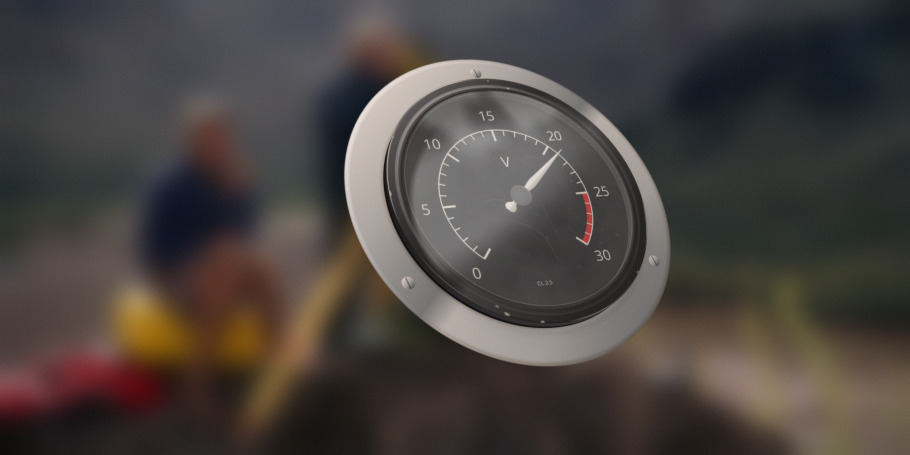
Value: V 21
